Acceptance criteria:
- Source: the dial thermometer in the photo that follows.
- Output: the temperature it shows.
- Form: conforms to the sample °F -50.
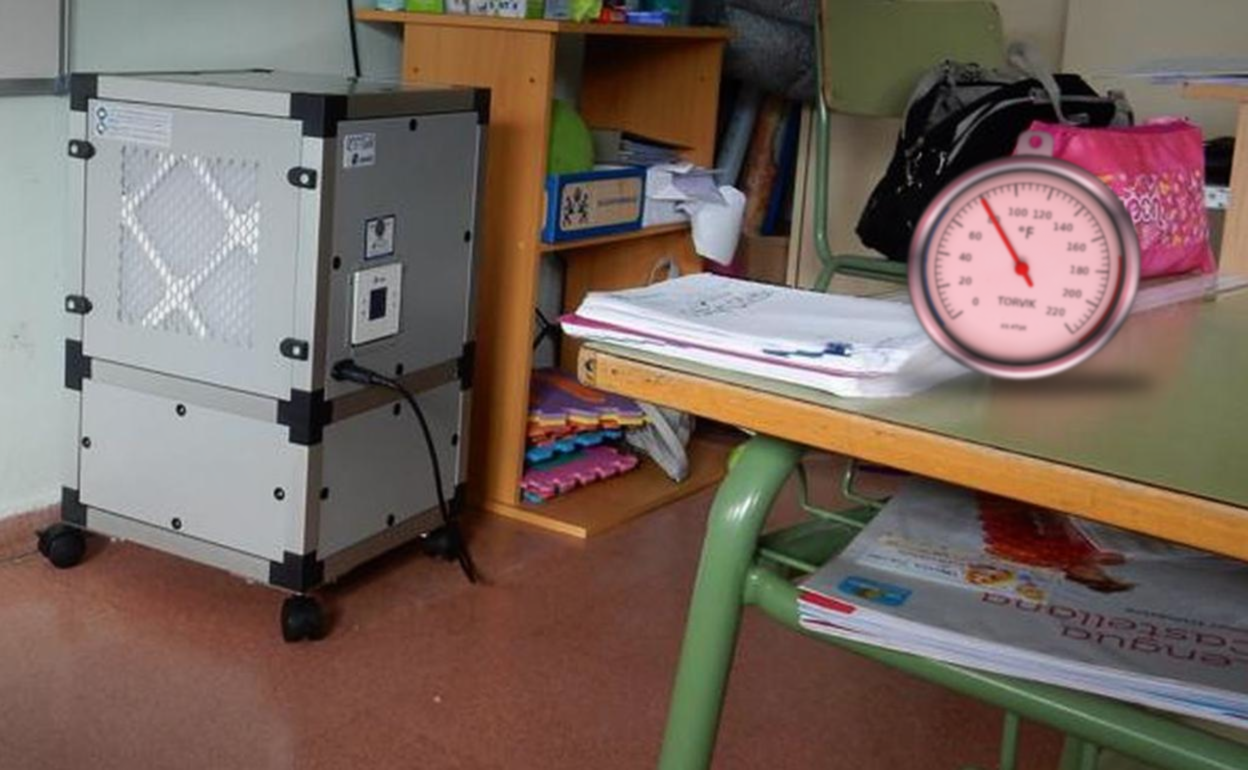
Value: °F 80
